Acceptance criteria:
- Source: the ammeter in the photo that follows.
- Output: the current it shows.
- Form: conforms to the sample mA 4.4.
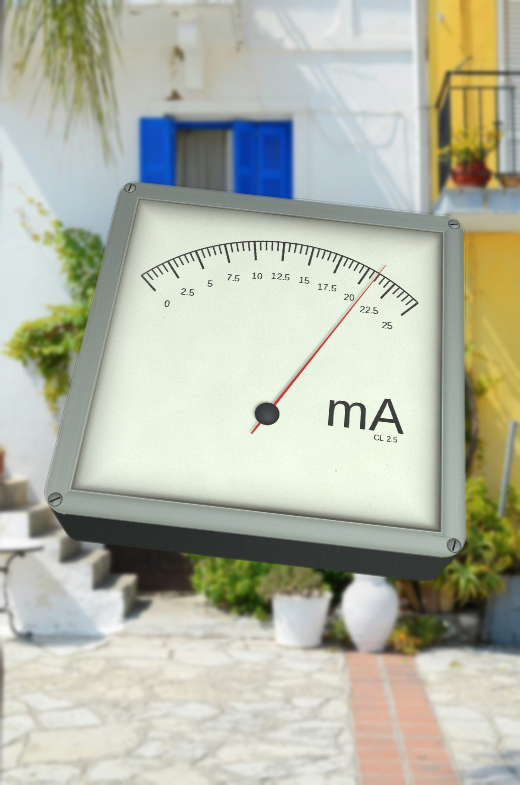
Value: mA 21
